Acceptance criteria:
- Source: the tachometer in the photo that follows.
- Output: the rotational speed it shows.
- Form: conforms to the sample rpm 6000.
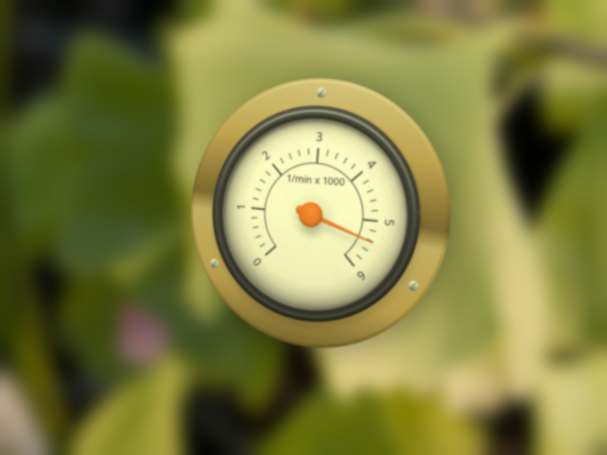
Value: rpm 5400
